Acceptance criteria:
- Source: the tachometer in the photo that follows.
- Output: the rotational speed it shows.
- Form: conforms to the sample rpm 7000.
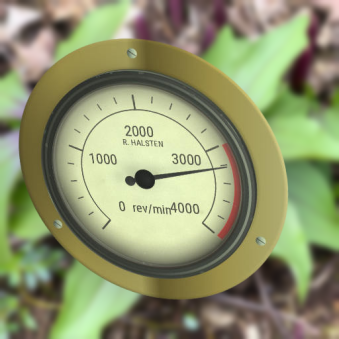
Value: rpm 3200
